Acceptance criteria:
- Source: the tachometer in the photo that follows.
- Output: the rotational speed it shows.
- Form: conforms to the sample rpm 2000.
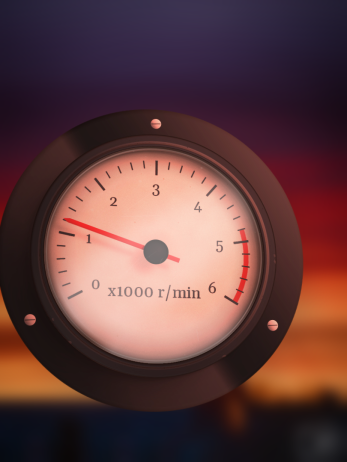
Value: rpm 1200
